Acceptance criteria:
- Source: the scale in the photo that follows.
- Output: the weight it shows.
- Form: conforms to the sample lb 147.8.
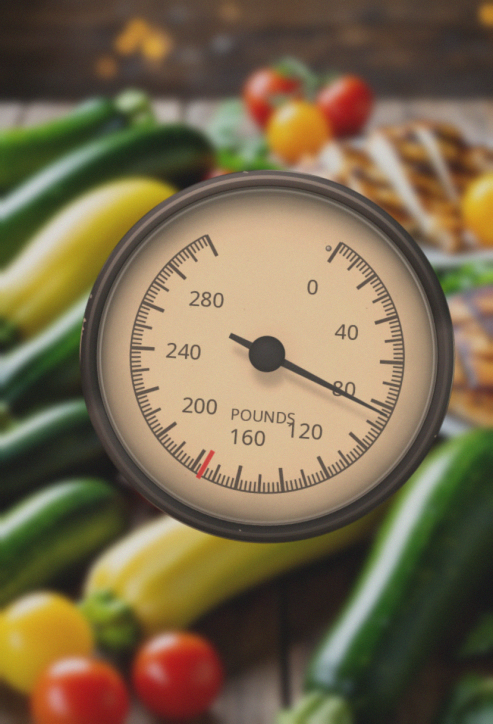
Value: lb 84
